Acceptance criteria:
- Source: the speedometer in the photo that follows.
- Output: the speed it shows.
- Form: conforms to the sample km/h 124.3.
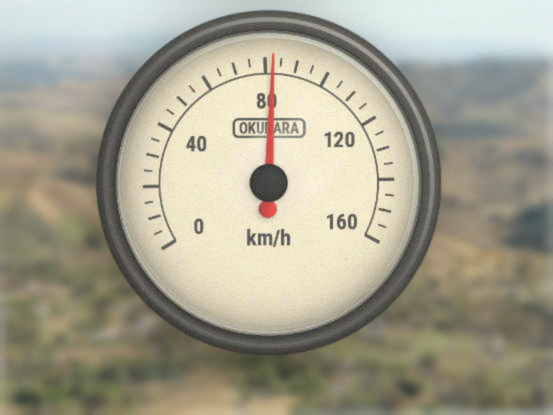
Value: km/h 82.5
